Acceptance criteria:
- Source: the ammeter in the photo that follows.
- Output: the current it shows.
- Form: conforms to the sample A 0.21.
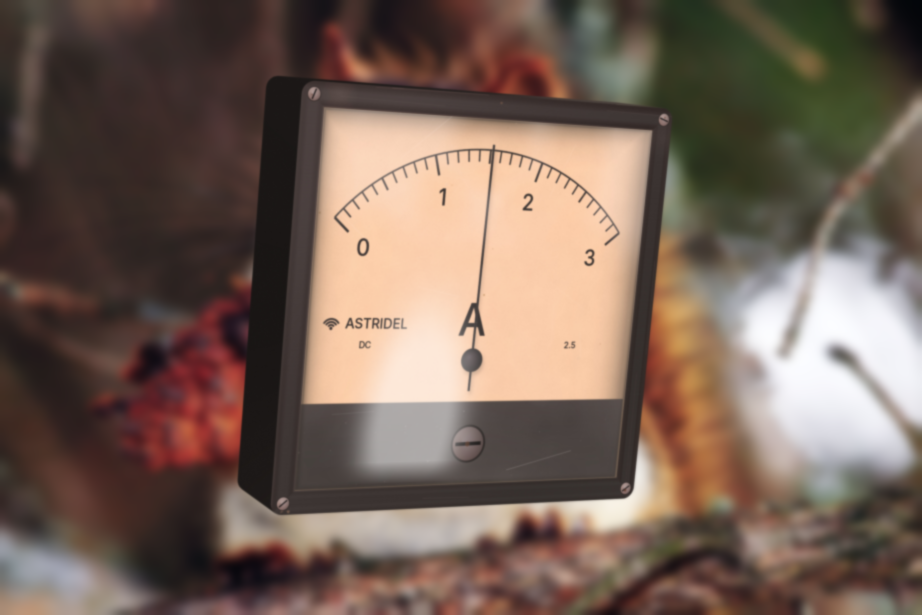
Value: A 1.5
